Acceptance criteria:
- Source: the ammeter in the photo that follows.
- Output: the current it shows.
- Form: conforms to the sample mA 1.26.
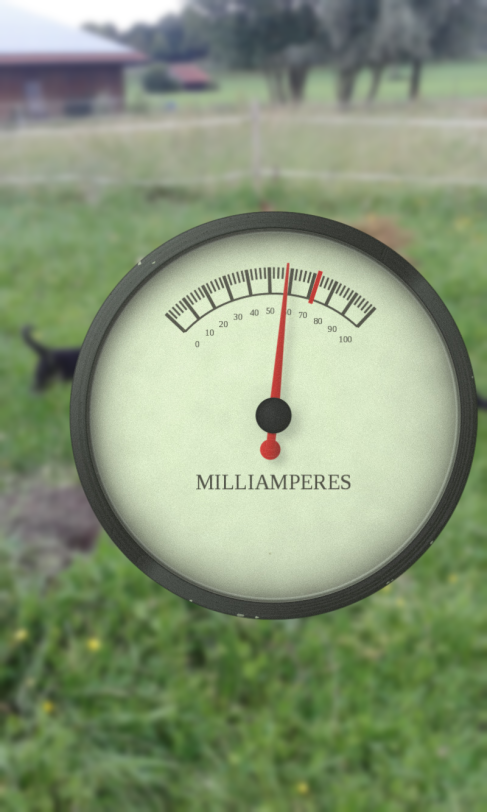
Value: mA 58
